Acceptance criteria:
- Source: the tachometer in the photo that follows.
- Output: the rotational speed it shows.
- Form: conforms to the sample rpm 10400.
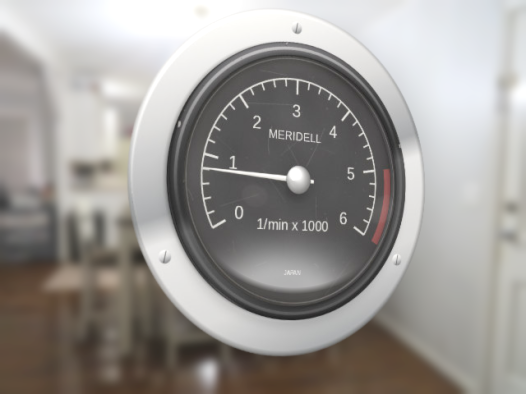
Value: rpm 800
